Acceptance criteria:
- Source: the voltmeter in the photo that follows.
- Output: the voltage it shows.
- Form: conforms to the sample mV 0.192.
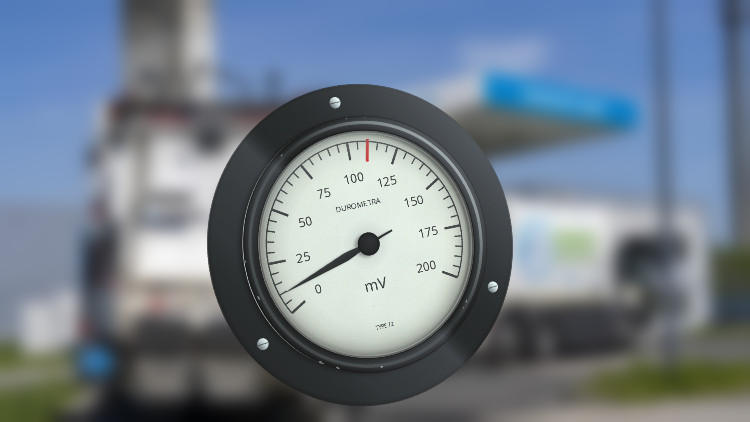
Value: mV 10
